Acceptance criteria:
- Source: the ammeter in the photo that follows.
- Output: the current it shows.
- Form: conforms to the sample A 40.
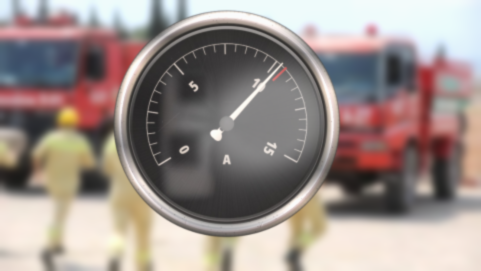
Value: A 10.25
